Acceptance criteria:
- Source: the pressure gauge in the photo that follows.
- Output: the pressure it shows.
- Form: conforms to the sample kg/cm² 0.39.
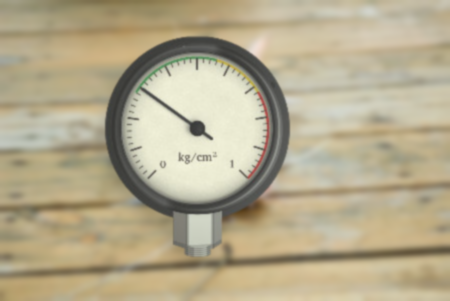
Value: kg/cm² 0.3
